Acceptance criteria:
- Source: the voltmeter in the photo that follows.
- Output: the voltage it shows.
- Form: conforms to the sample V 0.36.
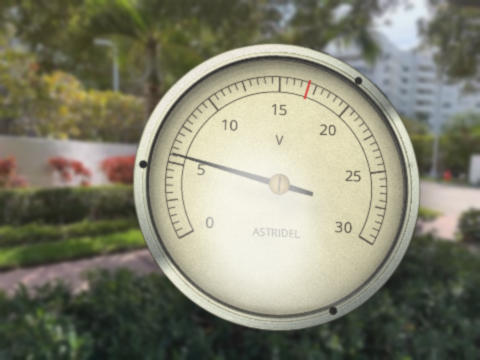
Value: V 5.5
